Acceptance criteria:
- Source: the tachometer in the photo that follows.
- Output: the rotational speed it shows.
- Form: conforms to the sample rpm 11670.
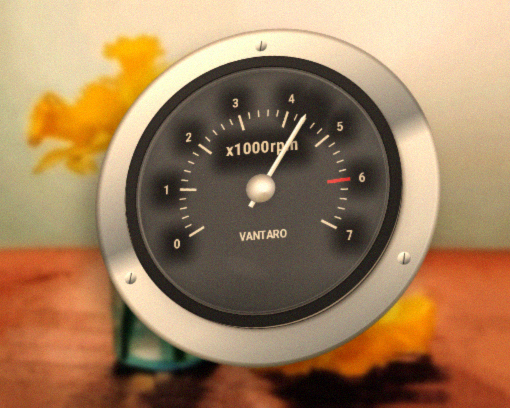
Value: rpm 4400
